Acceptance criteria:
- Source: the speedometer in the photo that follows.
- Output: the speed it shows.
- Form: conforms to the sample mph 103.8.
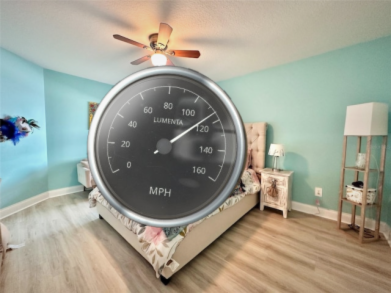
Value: mph 115
